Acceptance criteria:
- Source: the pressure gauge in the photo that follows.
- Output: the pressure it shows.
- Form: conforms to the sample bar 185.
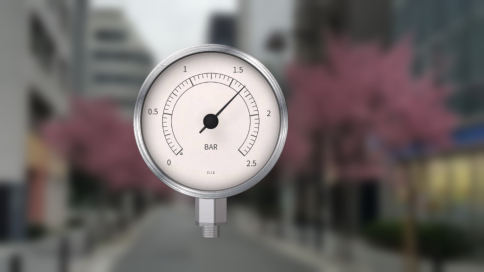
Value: bar 1.65
